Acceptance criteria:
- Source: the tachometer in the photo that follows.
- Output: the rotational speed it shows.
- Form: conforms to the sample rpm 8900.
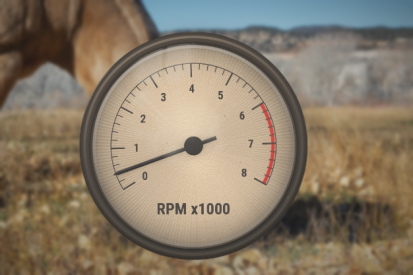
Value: rpm 400
